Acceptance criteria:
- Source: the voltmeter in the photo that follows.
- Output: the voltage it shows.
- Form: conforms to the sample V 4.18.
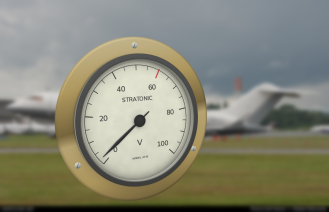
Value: V 2.5
